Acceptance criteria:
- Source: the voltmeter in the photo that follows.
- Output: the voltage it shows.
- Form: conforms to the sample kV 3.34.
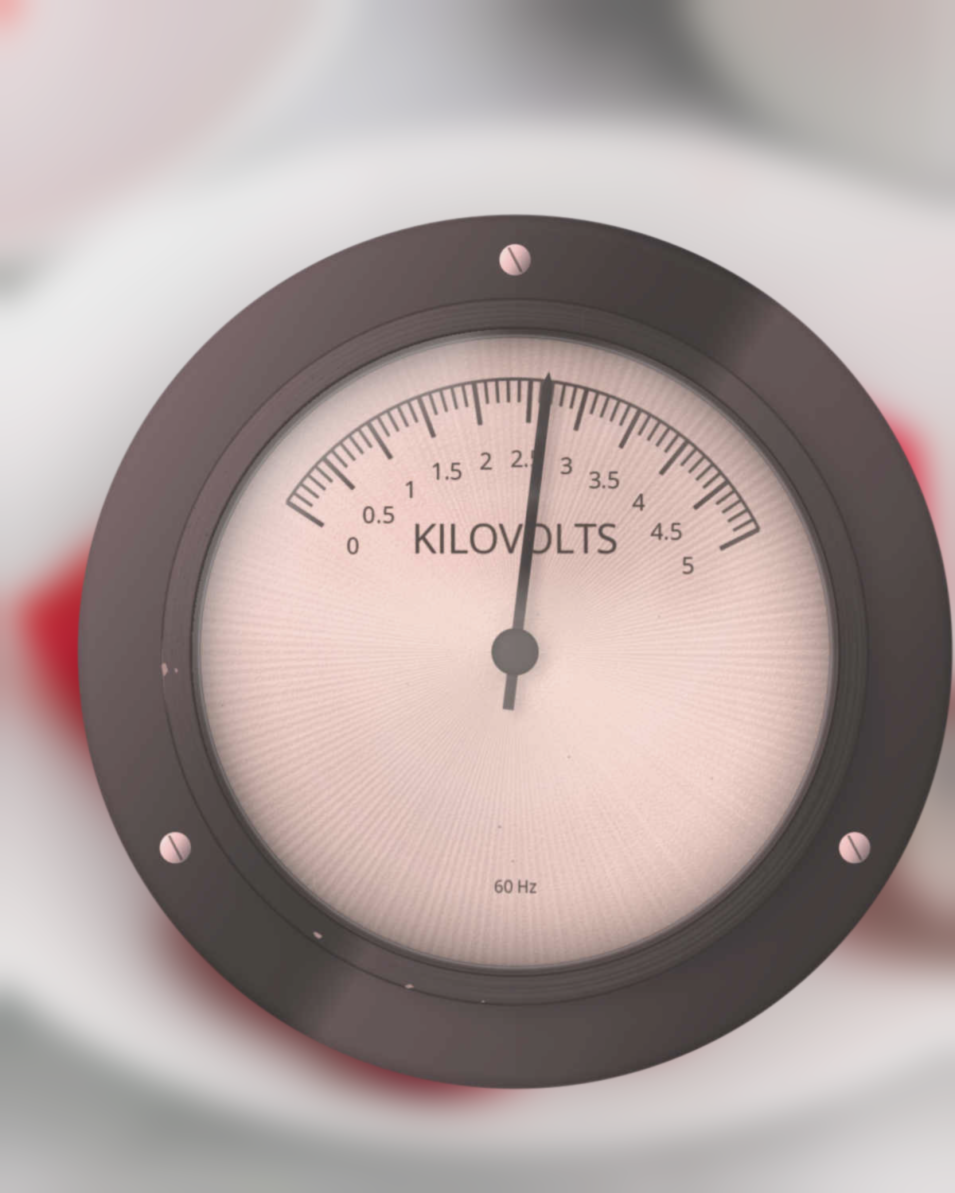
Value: kV 2.65
